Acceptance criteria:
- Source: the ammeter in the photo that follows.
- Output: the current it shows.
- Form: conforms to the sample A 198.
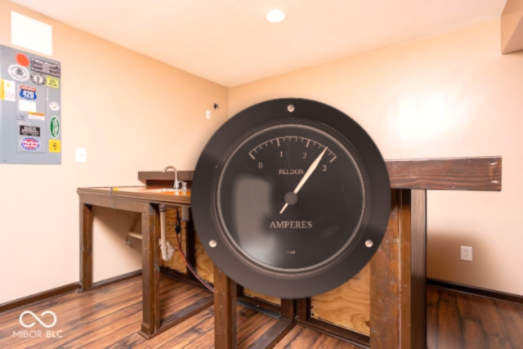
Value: A 2.6
